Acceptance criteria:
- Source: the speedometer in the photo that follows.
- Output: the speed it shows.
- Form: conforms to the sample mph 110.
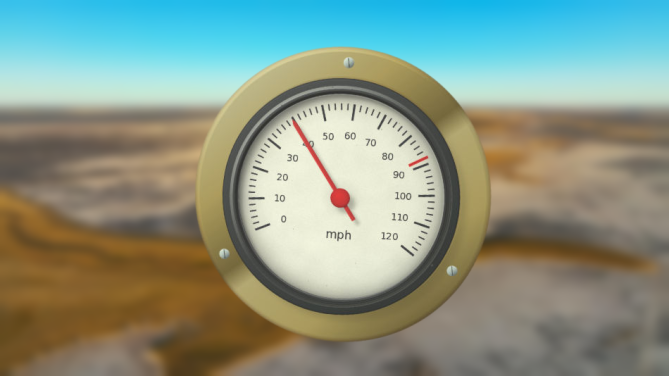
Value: mph 40
